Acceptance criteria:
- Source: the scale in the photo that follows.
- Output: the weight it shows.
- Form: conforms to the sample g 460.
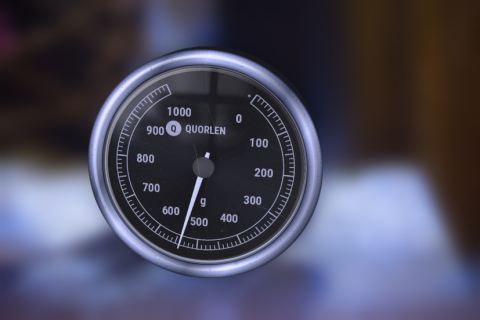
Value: g 540
